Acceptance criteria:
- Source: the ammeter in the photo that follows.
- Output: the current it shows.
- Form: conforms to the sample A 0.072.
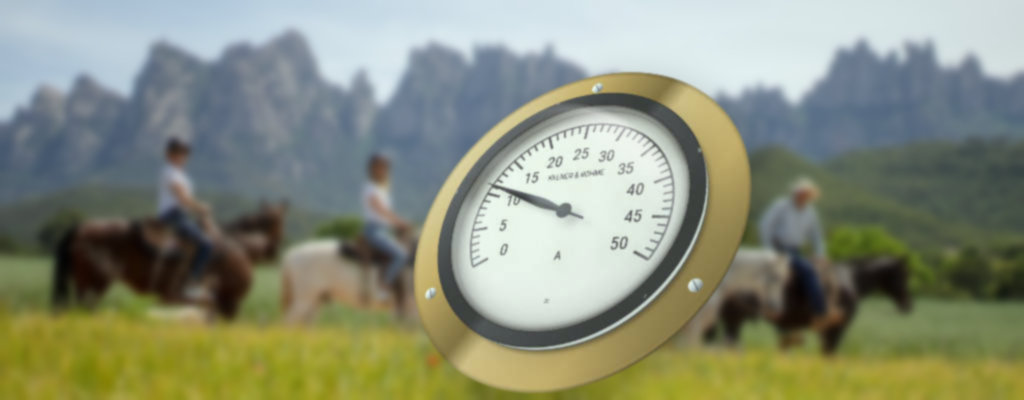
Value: A 11
